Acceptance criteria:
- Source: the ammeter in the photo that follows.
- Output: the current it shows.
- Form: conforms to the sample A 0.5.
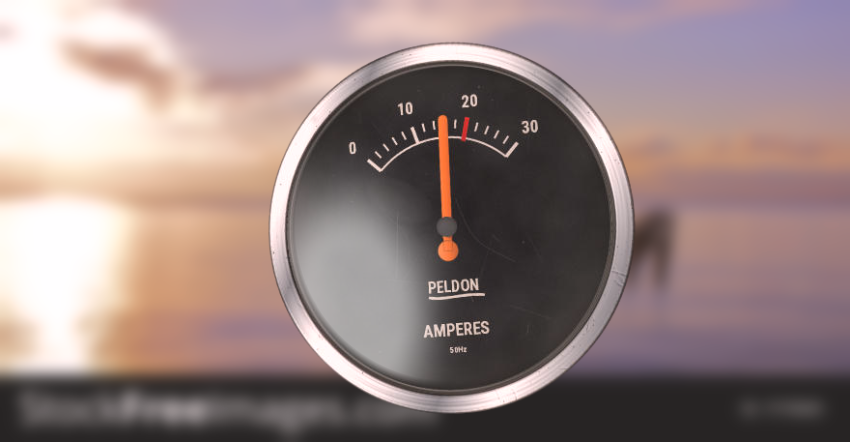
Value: A 16
